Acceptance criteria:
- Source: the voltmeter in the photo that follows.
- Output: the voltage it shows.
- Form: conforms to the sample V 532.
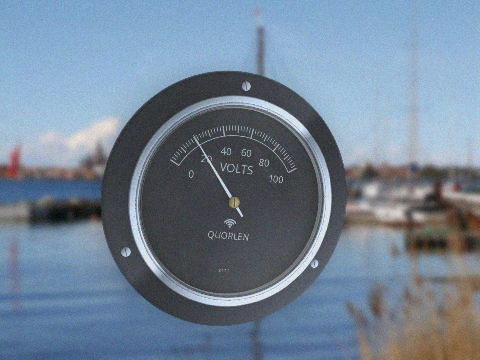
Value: V 20
